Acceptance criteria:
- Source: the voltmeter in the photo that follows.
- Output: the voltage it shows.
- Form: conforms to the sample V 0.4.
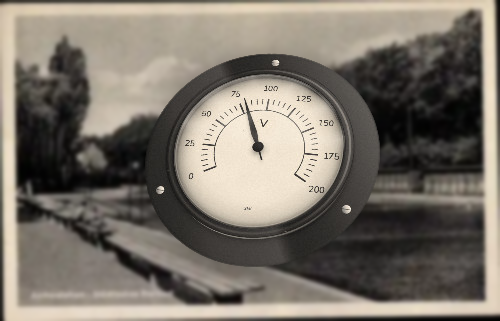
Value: V 80
